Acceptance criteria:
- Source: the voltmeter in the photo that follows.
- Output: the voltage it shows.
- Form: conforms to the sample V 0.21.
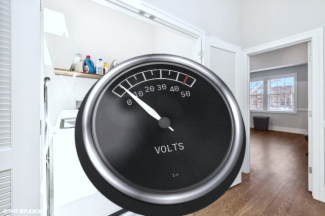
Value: V 5
